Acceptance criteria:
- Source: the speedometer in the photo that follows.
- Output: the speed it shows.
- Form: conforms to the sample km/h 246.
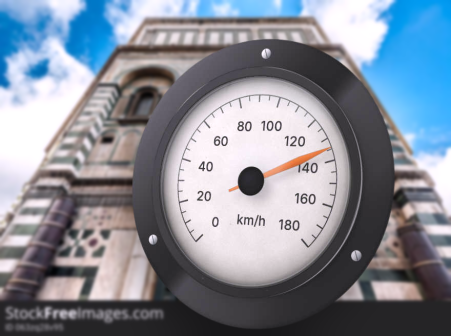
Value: km/h 135
